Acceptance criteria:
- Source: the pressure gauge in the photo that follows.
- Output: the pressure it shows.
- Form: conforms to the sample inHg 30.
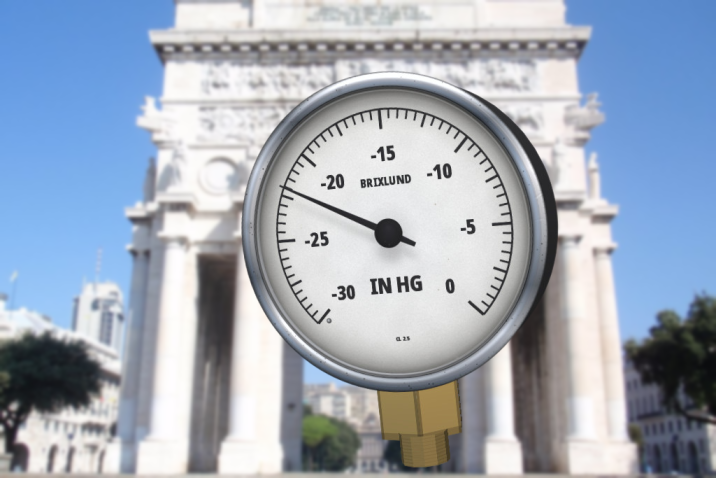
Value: inHg -22
